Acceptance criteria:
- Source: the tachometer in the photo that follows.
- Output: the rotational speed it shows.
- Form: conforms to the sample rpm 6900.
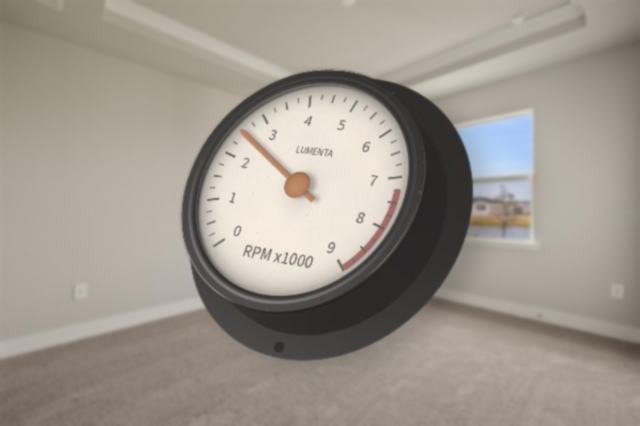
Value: rpm 2500
